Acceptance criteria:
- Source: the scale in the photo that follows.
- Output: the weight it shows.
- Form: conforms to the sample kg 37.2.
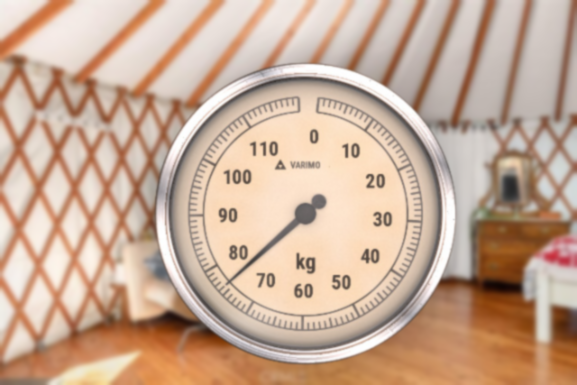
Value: kg 76
